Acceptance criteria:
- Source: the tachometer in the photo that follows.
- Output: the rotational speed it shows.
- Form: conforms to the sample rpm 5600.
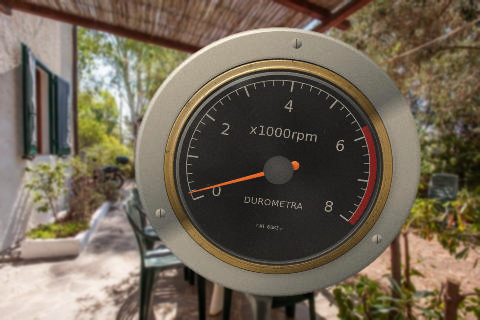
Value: rpm 200
